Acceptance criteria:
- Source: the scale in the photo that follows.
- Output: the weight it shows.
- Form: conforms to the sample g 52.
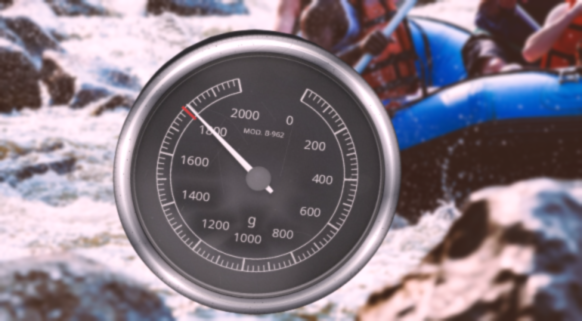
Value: g 1800
